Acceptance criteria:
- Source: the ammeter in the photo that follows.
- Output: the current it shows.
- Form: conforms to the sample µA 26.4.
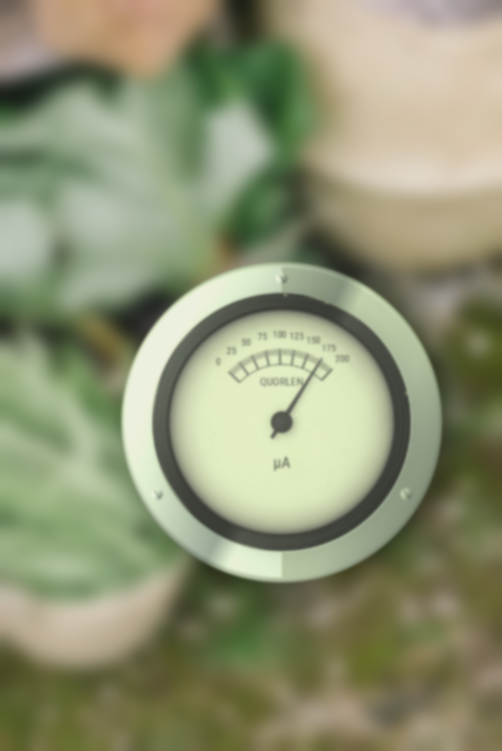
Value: µA 175
